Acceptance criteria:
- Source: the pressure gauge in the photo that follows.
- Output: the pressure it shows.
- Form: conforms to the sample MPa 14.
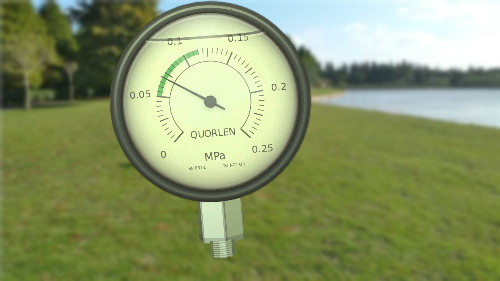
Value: MPa 0.07
